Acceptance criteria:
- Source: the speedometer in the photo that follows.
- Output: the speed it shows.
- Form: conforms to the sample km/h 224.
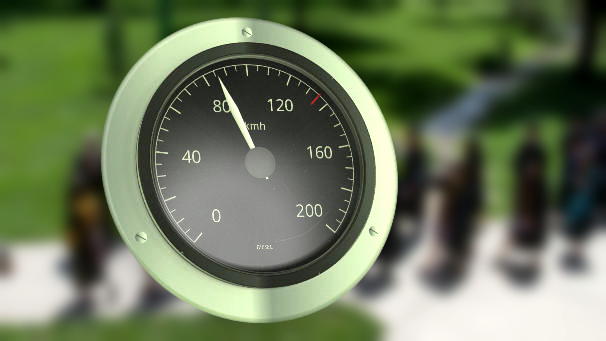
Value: km/h 85
